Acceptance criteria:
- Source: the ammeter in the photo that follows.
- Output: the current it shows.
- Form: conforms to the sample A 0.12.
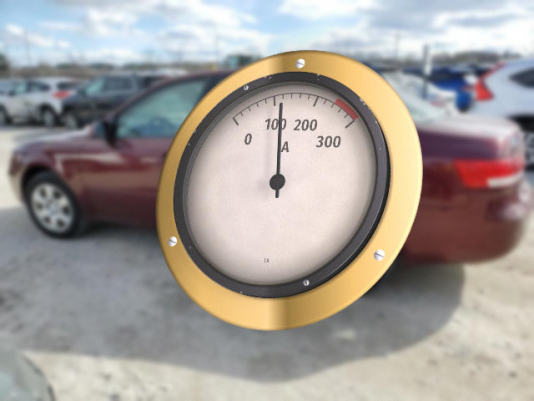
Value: A 120
